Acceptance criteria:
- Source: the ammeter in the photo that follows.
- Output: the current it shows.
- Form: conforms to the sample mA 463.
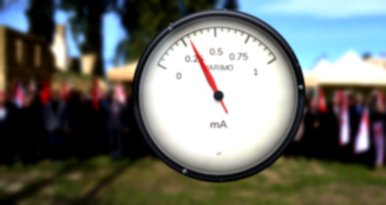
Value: mA 0.3
